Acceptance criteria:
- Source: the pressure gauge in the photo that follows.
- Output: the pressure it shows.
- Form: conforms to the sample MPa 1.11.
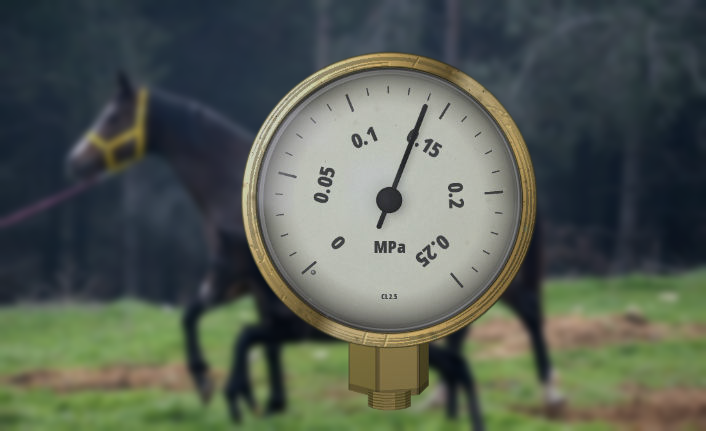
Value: MPa 0.14
